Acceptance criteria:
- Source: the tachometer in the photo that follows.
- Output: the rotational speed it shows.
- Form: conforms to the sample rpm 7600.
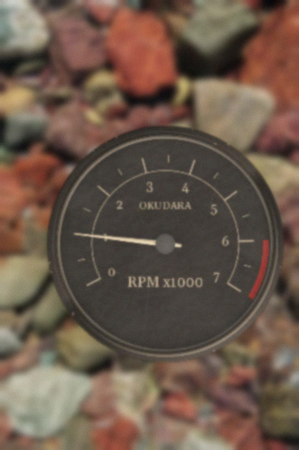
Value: rpm 1000
